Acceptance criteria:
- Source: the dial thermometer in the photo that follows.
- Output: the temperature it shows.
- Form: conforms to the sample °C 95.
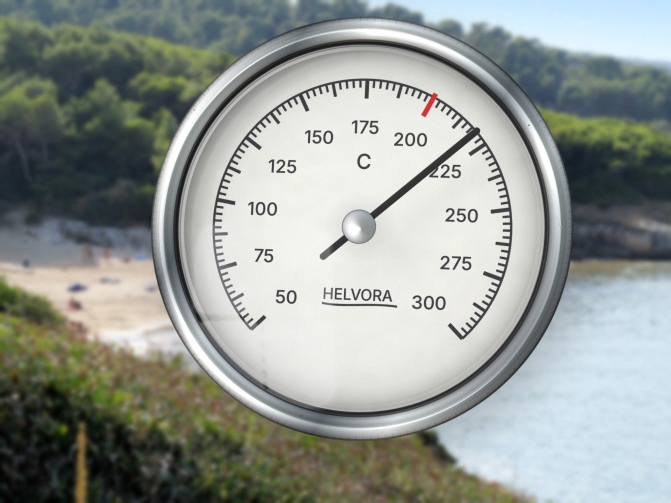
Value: °C 220
